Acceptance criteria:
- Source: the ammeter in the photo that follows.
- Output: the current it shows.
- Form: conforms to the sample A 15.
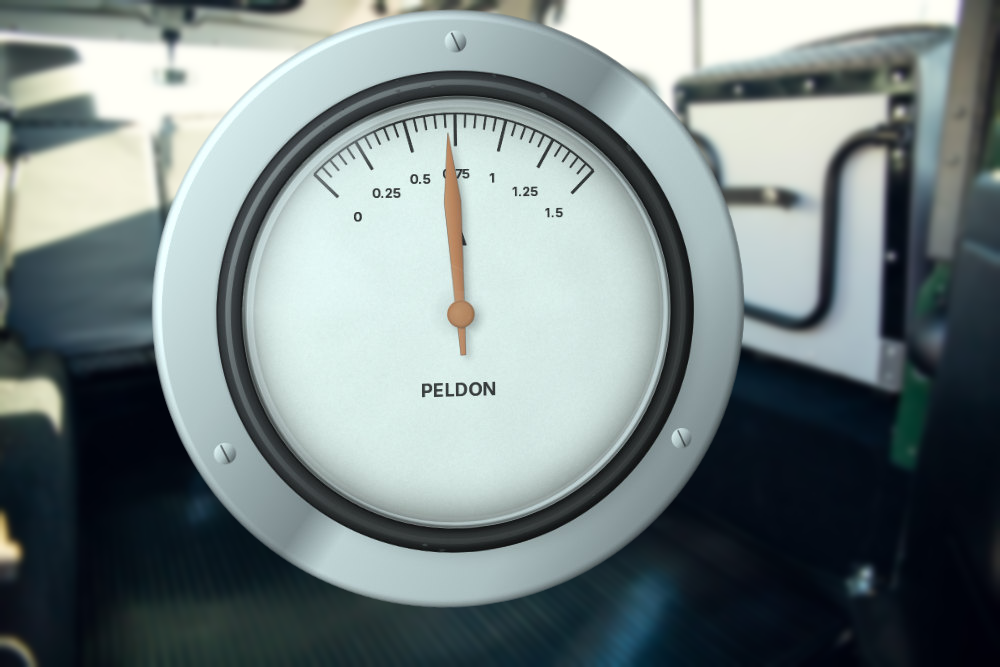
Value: A 0.7
